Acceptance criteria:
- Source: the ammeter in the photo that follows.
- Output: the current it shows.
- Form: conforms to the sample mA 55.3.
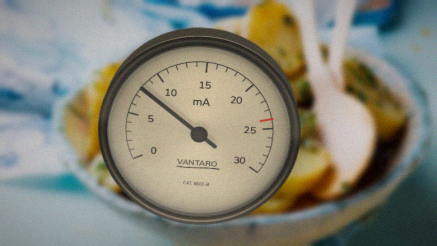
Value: mA 8
